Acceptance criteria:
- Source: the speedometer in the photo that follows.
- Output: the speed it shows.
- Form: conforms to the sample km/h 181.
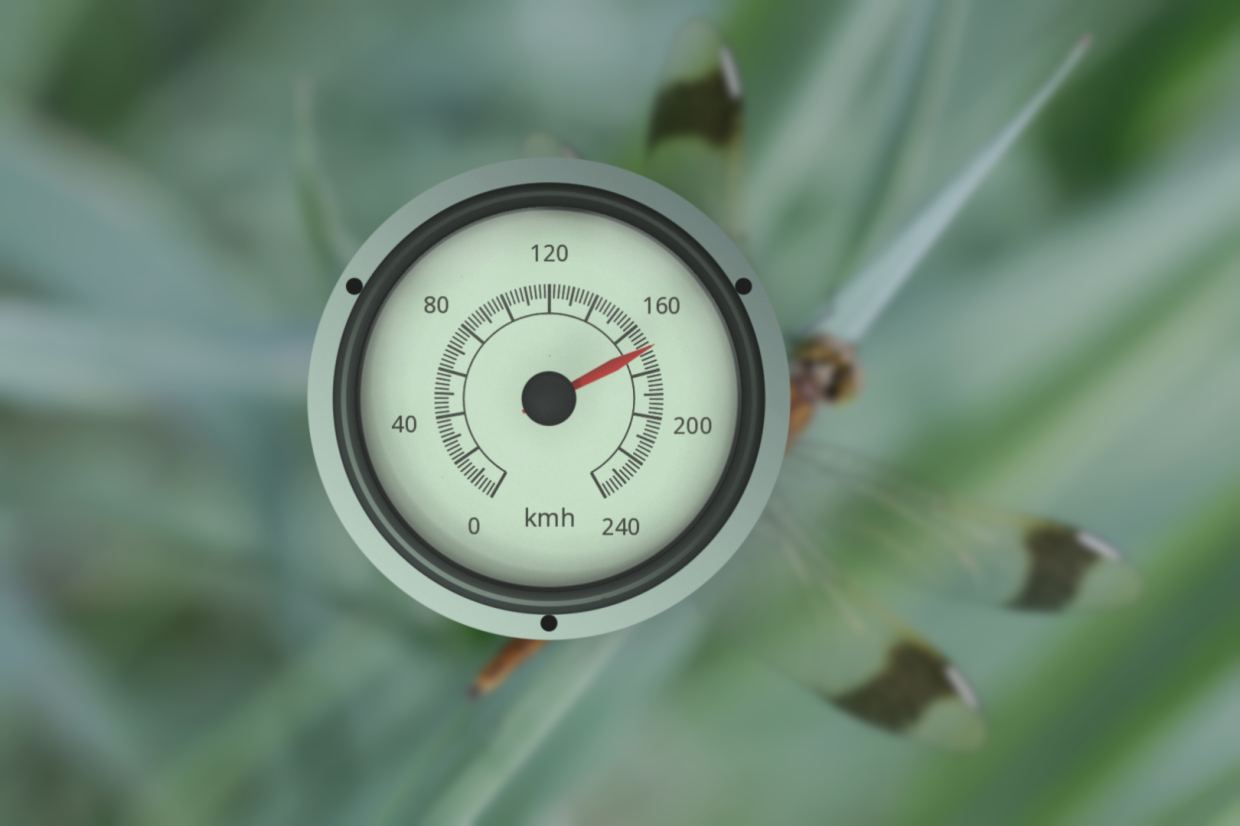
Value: km/h 170
